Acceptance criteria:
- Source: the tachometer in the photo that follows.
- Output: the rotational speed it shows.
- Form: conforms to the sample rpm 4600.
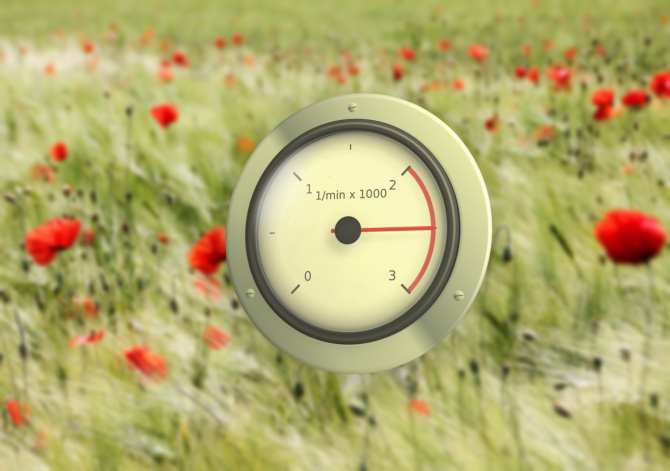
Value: rpm 2500
